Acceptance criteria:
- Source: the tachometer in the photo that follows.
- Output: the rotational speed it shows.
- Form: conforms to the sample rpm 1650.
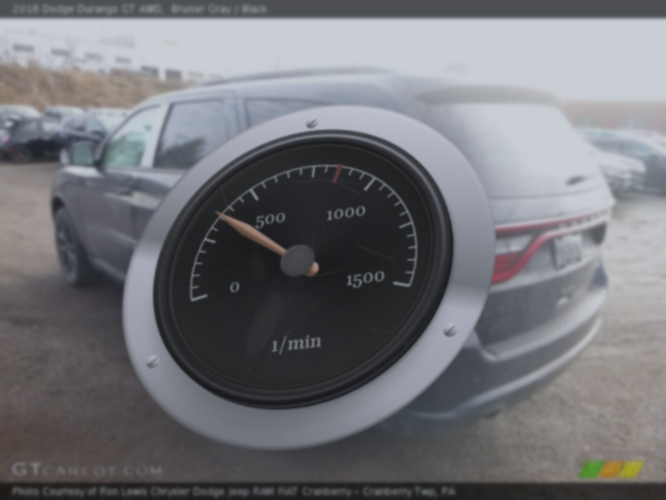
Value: rpm 350
